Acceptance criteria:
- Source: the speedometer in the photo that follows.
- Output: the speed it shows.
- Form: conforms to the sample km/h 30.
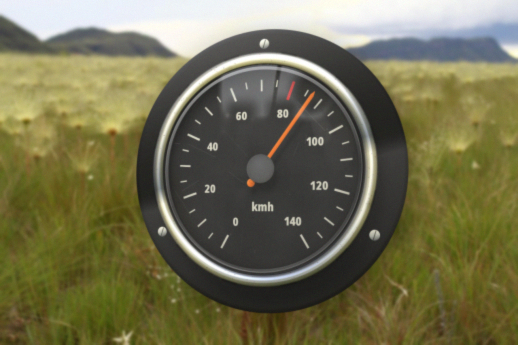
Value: km/h 87.5
